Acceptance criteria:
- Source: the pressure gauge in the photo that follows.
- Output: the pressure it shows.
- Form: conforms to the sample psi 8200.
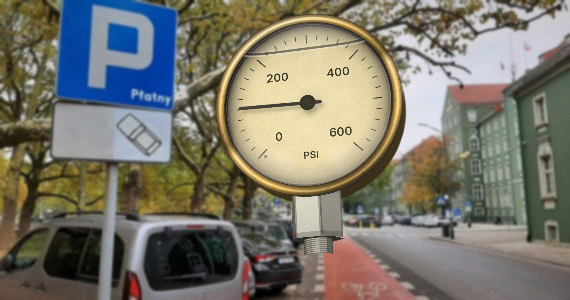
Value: psi 100
